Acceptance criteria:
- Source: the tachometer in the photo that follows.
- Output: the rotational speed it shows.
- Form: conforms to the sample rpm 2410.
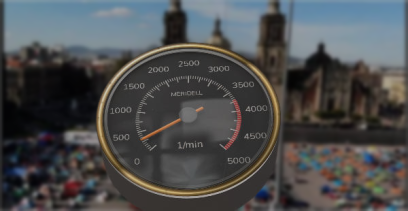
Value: rpm 250
